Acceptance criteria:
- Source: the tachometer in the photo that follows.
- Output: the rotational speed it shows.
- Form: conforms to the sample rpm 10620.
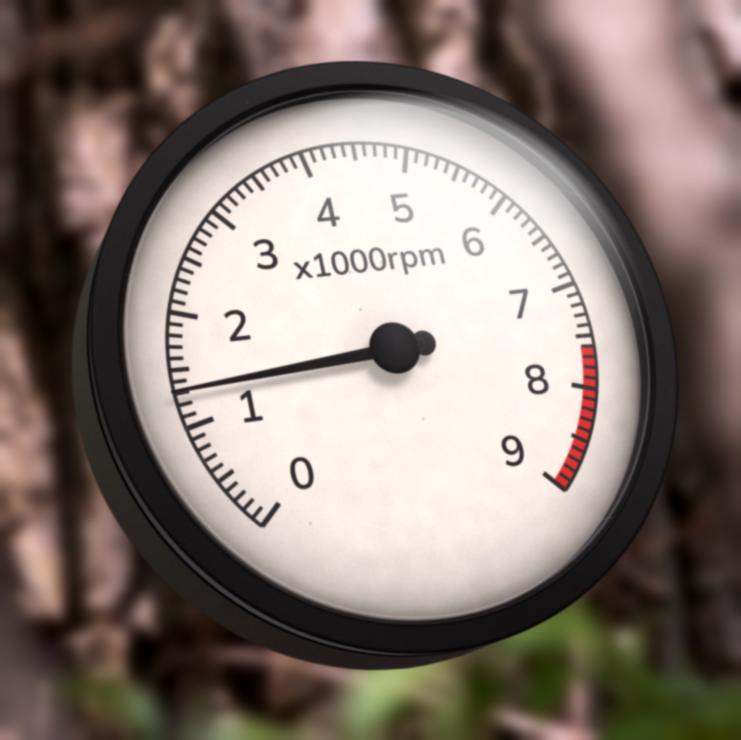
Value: rpm 1300
